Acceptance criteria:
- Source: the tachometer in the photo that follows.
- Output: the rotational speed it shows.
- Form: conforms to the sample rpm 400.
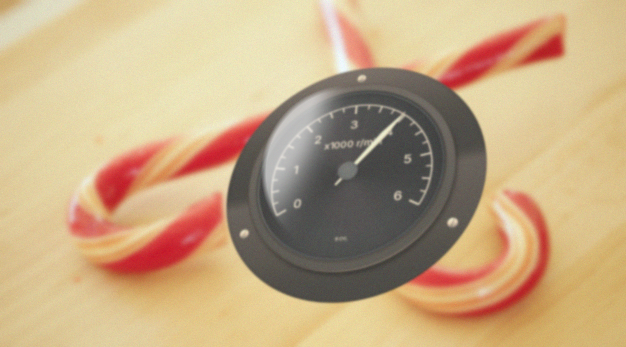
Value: rpm 4000
